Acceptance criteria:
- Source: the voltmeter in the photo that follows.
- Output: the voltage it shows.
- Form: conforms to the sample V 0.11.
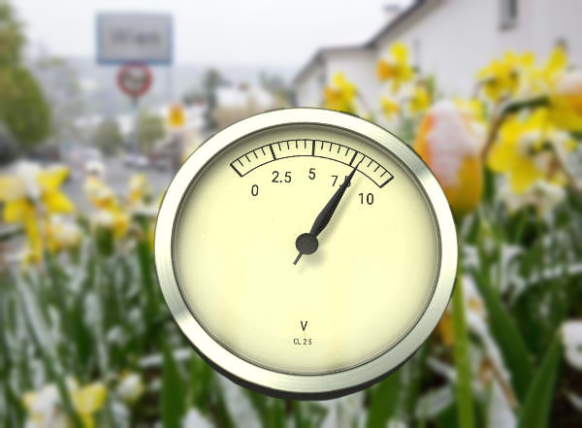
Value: V 8
